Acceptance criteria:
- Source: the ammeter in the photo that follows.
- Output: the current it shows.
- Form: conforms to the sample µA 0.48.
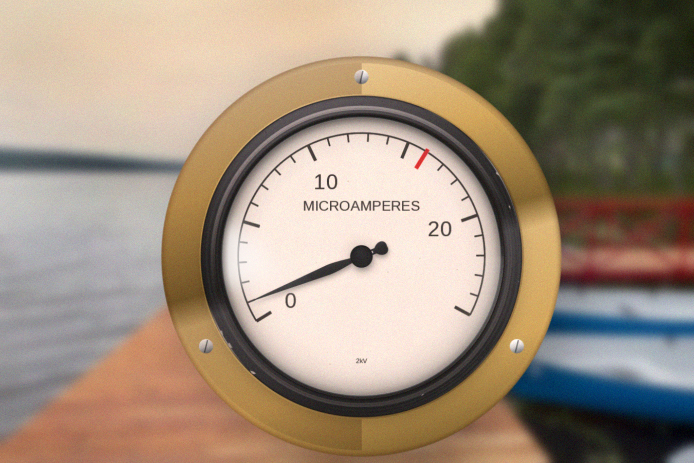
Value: µA 1
